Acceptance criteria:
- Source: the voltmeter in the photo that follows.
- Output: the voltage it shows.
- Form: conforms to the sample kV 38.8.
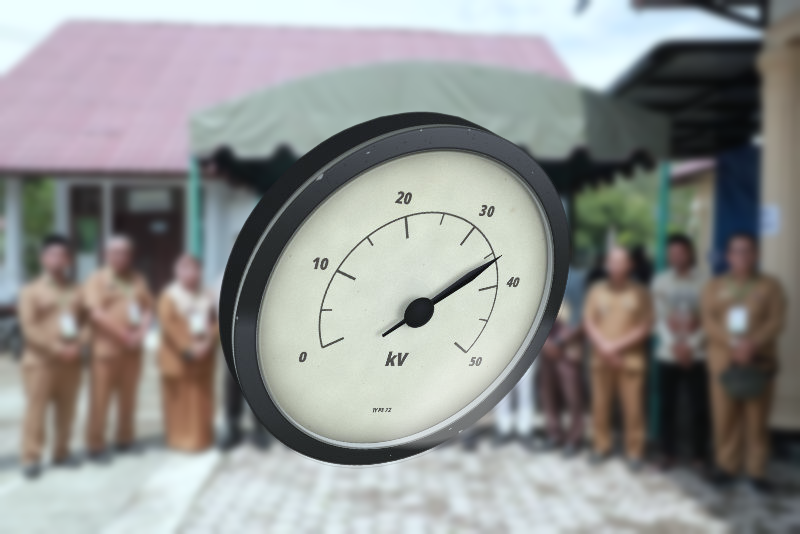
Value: kV 35
